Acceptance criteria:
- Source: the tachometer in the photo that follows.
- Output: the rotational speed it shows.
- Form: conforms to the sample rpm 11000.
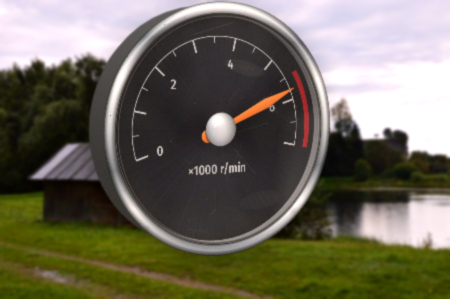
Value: rpm 5750
